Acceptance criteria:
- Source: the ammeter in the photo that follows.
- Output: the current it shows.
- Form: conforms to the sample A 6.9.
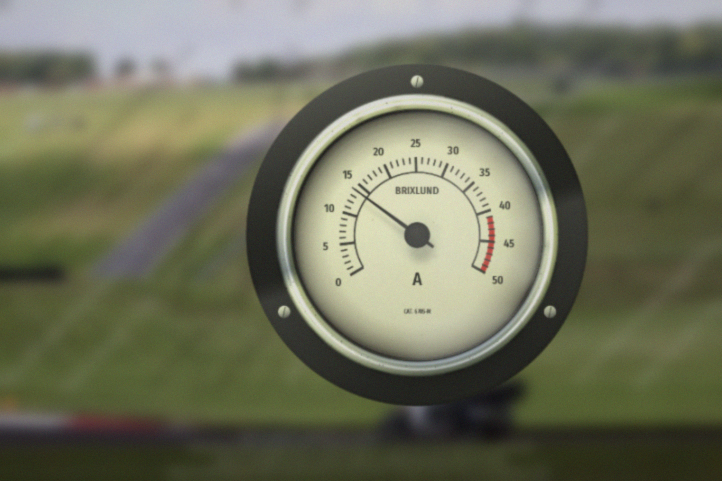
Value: A 14
